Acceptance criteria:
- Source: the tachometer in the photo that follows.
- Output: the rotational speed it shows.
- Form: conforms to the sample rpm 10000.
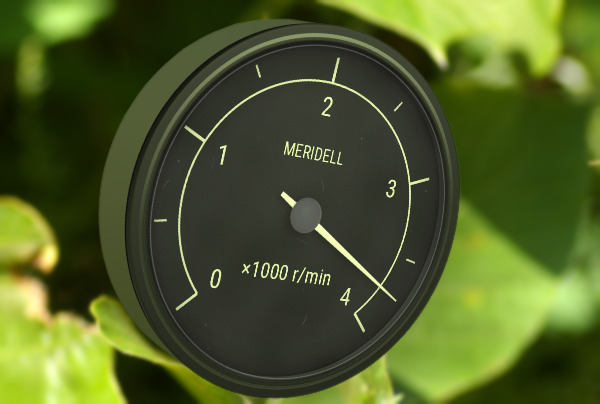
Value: rpm 3750
